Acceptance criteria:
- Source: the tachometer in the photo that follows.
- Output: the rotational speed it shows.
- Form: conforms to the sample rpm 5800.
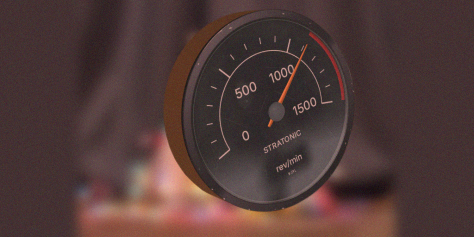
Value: rpm 1100
